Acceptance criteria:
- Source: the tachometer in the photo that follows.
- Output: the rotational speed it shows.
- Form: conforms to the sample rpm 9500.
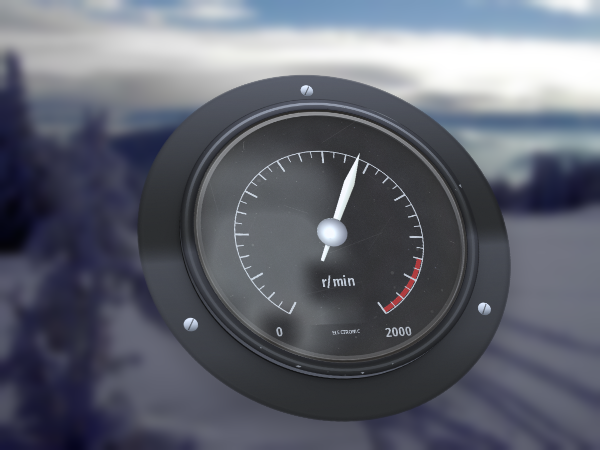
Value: rpm 1150
